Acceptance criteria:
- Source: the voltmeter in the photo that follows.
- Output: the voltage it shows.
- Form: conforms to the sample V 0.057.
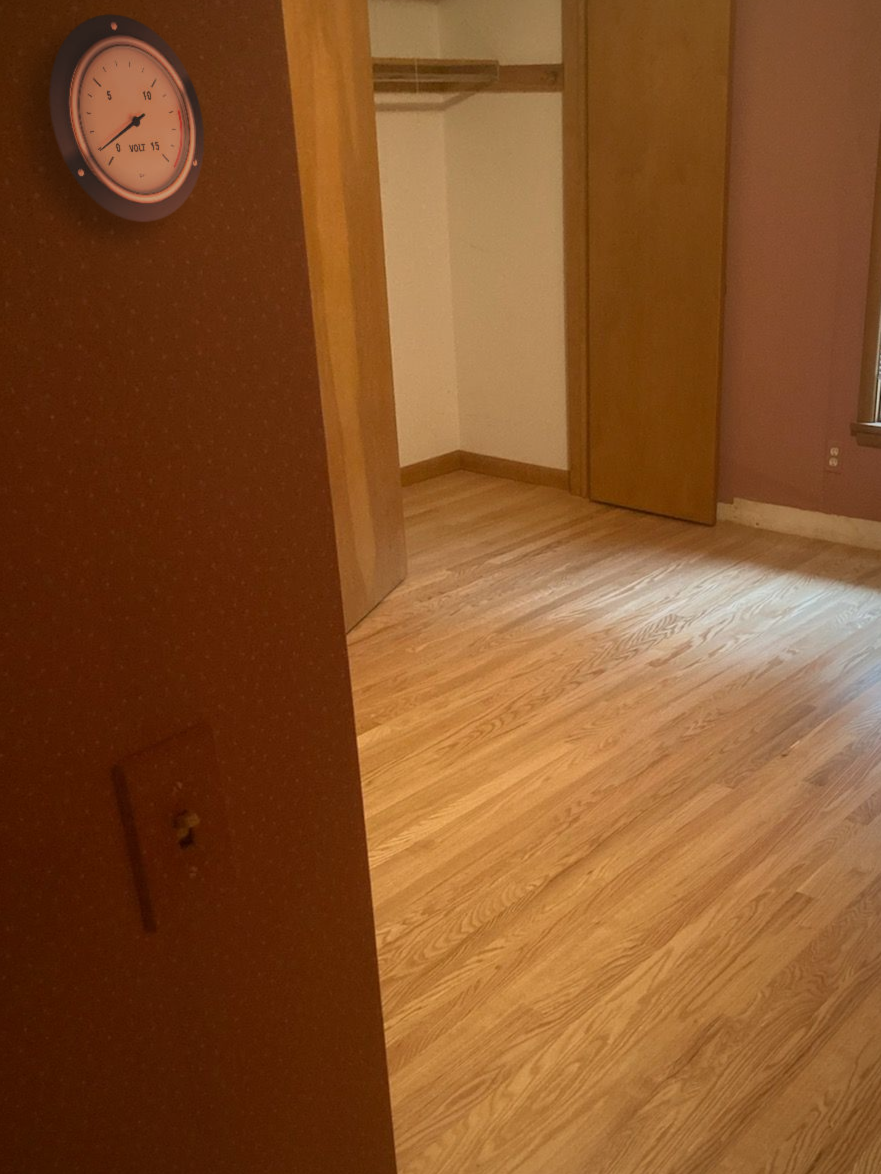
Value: V 1
